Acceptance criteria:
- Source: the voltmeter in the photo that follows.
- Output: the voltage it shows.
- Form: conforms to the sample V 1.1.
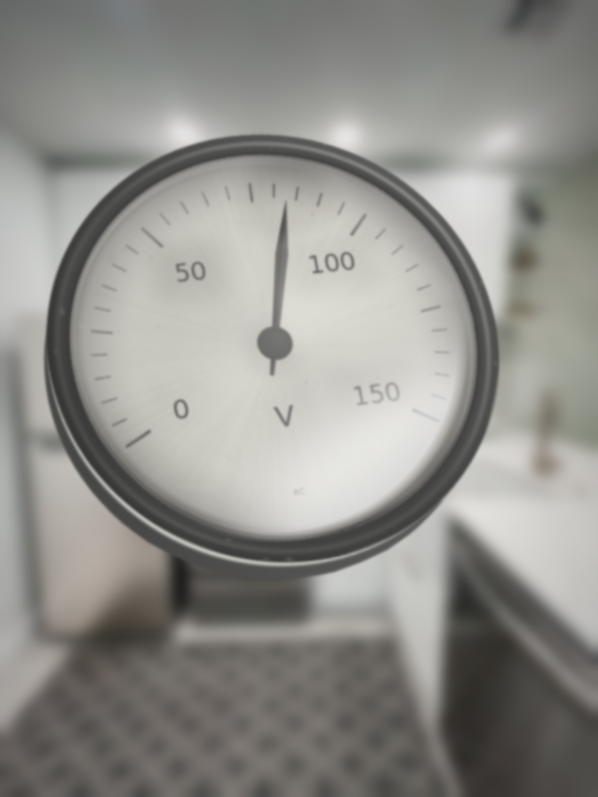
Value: V 82.5
